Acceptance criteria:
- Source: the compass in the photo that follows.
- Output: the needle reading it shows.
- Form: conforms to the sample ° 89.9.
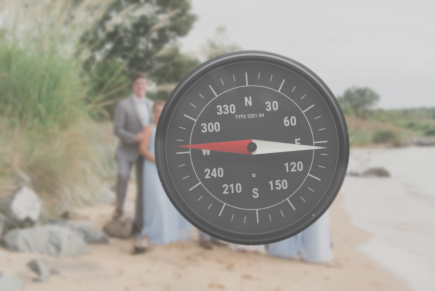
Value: ° 275
